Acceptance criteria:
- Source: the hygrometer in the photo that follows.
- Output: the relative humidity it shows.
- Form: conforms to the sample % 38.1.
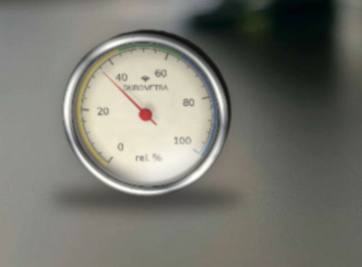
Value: % 36
